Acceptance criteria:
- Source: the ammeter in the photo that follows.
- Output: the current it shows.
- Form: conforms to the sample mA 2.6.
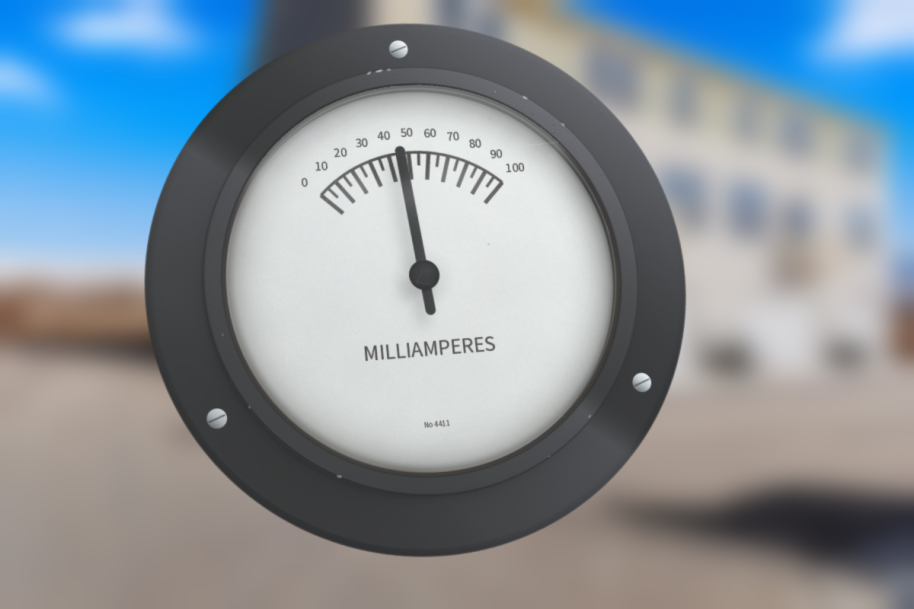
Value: mA 45
